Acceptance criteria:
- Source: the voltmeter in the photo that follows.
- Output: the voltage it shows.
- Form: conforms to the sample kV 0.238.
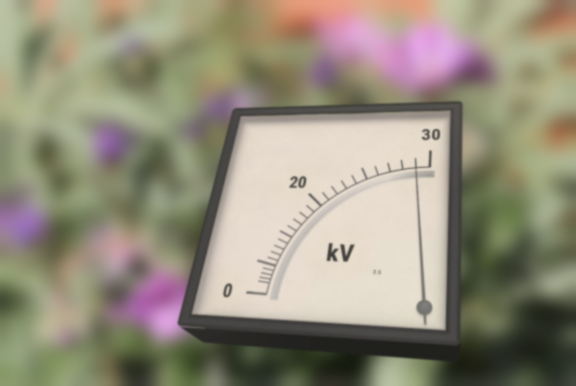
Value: kV 29
